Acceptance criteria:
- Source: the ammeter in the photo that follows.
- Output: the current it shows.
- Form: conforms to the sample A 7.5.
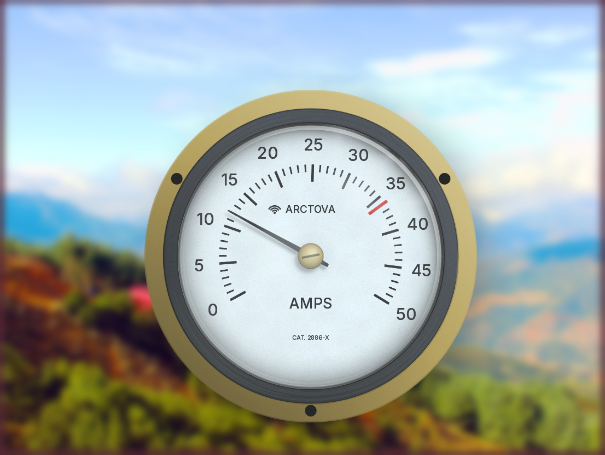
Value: A 12
